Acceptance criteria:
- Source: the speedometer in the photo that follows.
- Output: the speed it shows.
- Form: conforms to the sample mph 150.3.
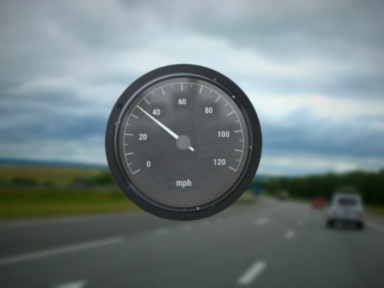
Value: mph 35
